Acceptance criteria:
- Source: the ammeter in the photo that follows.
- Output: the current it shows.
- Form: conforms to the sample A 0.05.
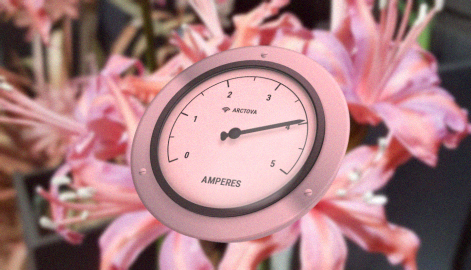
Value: A 4
